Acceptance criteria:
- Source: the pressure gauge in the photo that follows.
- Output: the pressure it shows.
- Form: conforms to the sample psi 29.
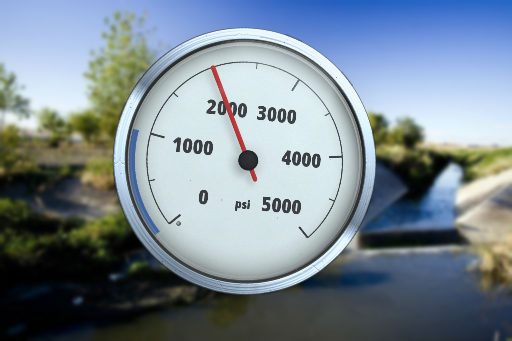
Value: psi 2000
